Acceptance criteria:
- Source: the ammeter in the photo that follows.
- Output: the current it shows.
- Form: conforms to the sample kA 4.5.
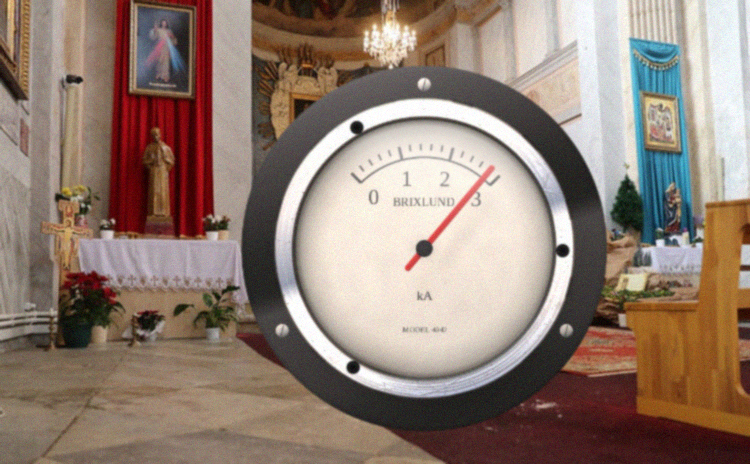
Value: kA 2.8
